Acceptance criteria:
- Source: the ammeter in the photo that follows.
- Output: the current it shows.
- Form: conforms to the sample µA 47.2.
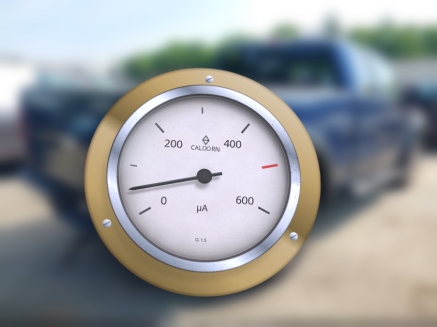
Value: µA 50
